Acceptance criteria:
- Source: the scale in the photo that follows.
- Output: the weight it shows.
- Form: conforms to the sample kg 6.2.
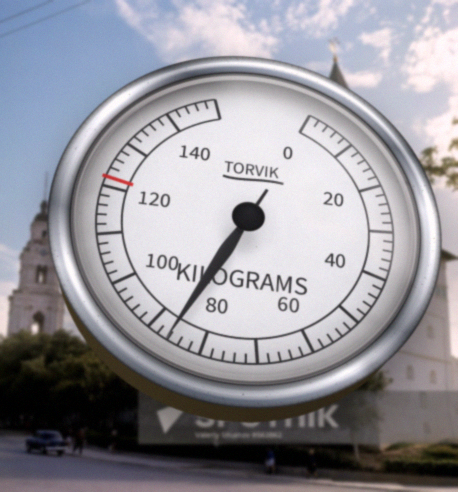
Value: kg 86
